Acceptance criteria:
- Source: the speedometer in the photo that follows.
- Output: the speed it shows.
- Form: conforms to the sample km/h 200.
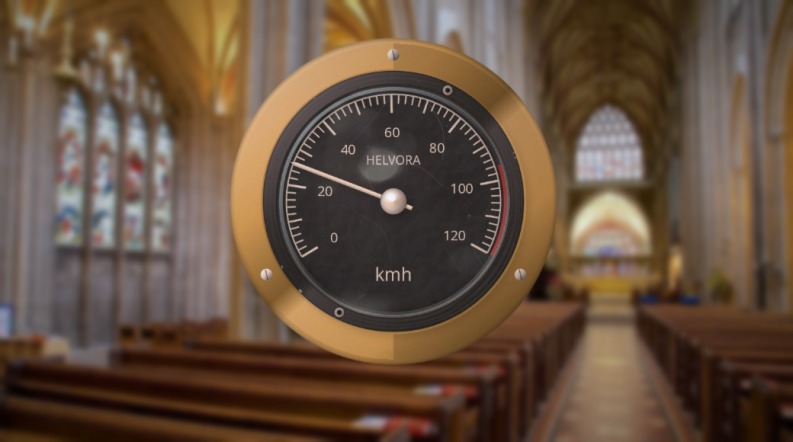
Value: km/h 26
